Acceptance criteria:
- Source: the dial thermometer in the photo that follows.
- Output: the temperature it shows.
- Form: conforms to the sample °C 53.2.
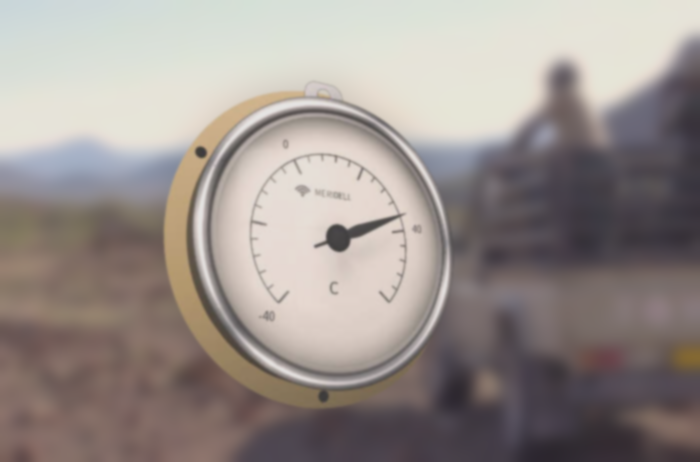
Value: °C 36
